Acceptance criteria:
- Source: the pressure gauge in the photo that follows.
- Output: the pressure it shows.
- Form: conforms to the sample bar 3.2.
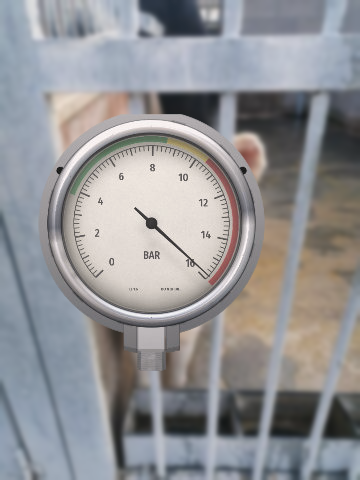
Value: bar 15.8
